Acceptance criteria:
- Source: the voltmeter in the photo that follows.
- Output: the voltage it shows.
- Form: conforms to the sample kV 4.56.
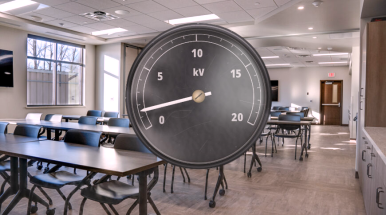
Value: kV 1.5
